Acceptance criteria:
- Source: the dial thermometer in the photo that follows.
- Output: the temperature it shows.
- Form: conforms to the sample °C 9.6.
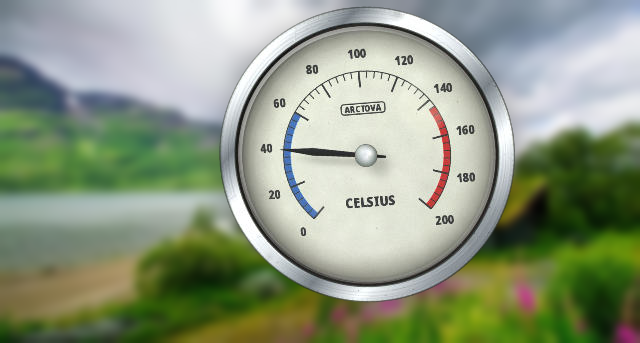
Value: °C 40
